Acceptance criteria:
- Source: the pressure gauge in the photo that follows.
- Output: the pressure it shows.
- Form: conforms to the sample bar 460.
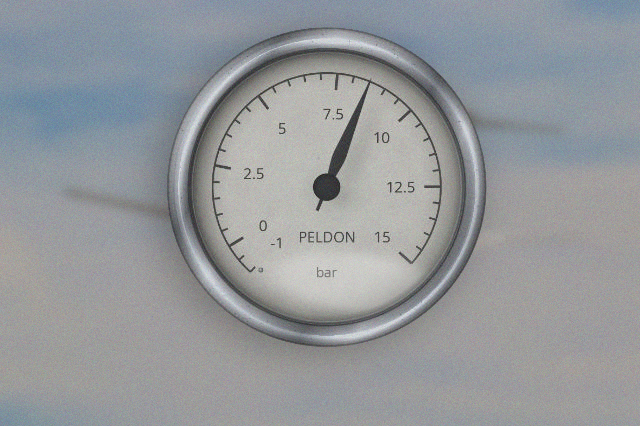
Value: bar 8.5
